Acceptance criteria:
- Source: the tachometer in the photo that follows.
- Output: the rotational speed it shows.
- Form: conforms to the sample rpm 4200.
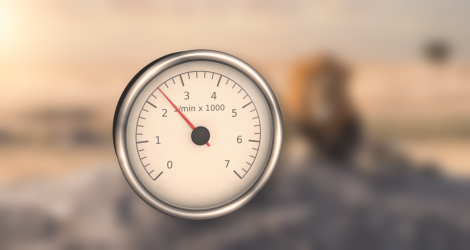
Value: rpm 2400
